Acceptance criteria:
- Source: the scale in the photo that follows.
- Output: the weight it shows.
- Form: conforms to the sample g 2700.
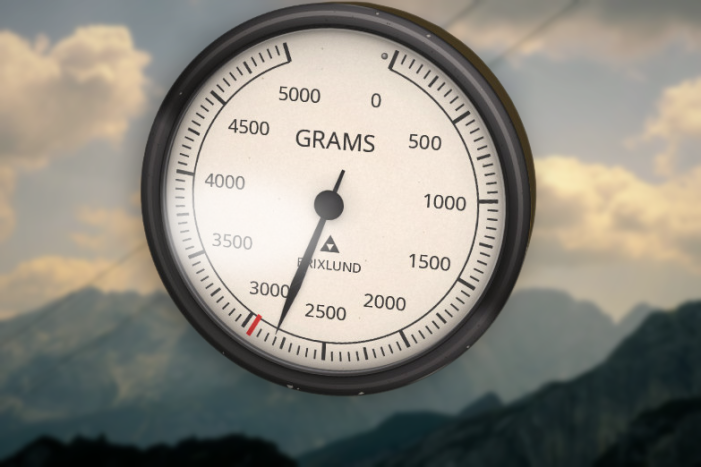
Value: g 2800
